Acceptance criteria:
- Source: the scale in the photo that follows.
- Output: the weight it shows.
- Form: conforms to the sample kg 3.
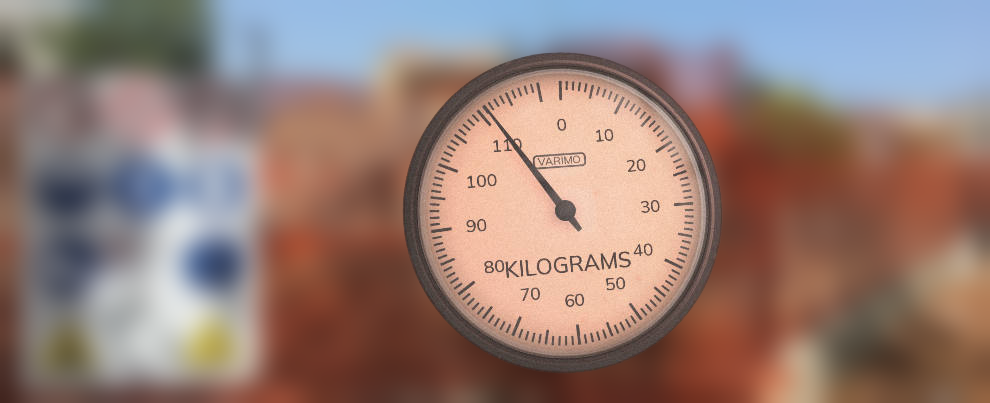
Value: kg 111
